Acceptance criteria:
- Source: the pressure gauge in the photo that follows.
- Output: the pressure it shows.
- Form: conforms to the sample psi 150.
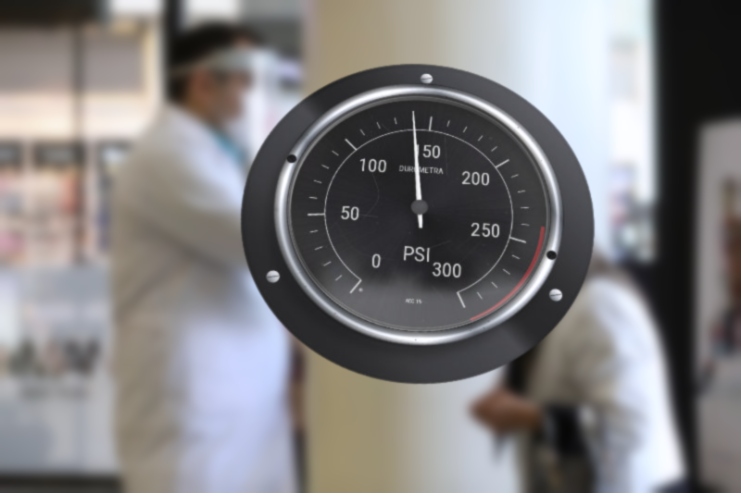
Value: psi 140
